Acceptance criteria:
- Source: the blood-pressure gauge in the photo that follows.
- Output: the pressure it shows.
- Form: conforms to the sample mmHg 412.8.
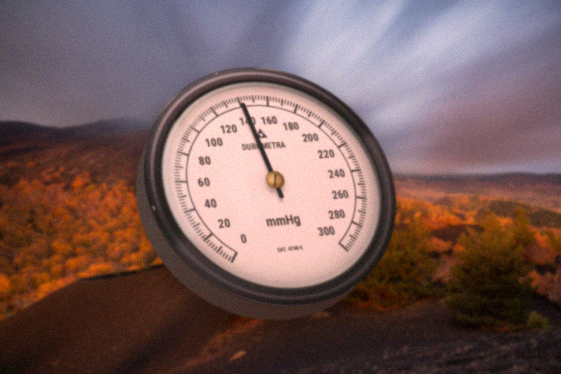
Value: mmHg 140
